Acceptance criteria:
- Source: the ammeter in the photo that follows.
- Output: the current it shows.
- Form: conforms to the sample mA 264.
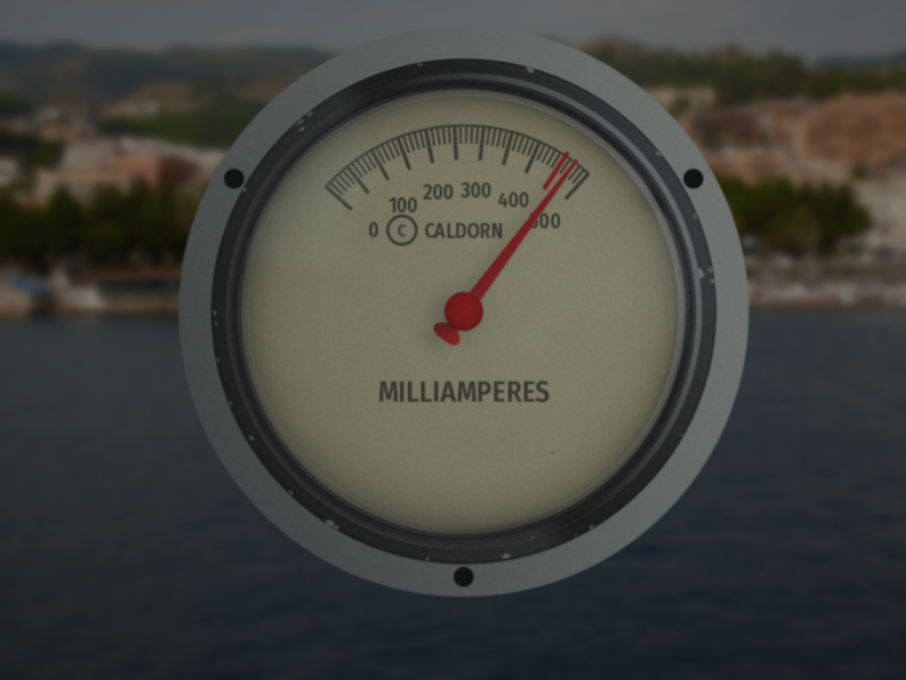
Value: mA 470
